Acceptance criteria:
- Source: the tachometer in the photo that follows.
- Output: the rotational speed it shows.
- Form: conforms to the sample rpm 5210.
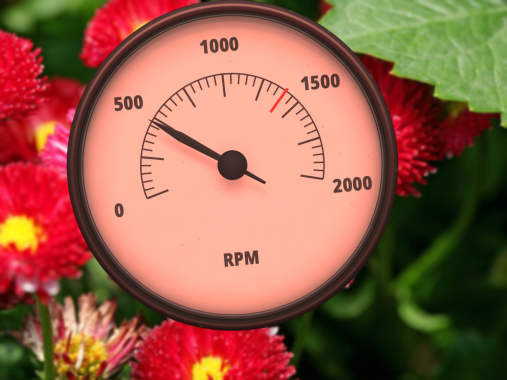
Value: rpm 475
